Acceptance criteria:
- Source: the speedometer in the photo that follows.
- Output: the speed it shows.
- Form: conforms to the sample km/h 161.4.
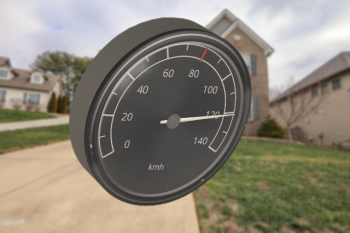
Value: km/h 120
